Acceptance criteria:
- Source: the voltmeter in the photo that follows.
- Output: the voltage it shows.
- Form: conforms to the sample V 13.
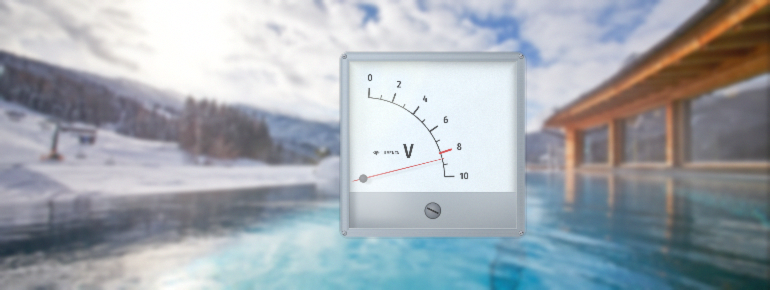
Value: V 8.5
